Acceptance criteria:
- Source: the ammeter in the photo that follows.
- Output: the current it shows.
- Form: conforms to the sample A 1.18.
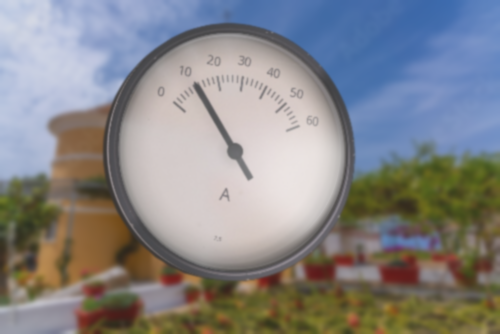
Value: A 10
